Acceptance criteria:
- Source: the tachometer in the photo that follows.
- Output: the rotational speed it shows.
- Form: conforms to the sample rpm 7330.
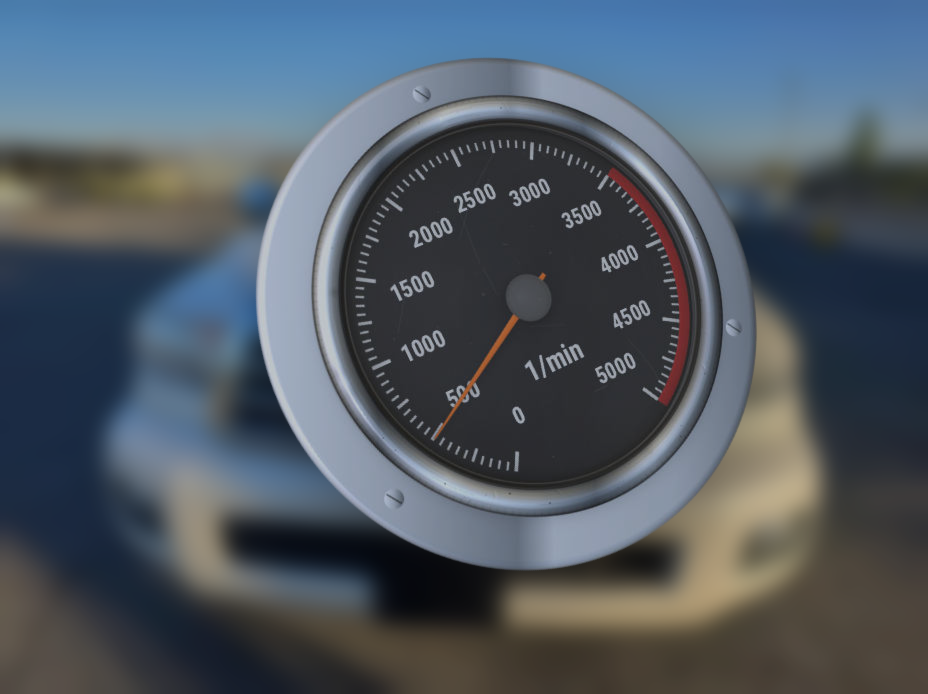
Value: rpm 500
